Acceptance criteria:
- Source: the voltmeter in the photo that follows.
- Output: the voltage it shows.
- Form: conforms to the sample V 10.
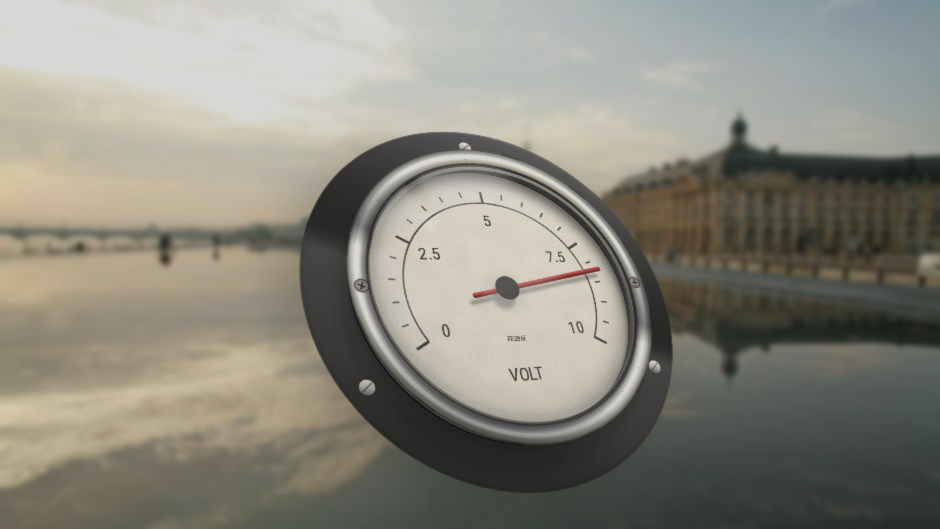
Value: V 8.25
